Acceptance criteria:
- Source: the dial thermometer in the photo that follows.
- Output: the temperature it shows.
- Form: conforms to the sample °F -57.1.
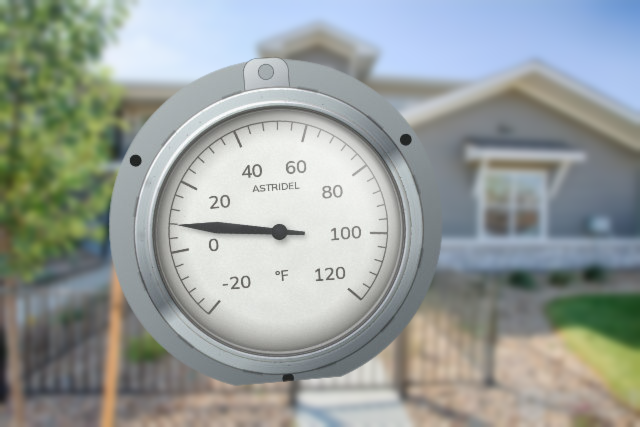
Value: °F 8
